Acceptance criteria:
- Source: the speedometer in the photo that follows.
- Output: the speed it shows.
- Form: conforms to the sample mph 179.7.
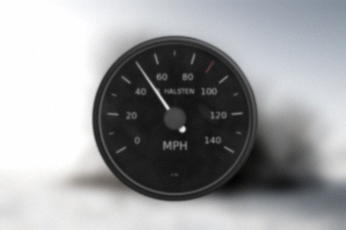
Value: mph 50
